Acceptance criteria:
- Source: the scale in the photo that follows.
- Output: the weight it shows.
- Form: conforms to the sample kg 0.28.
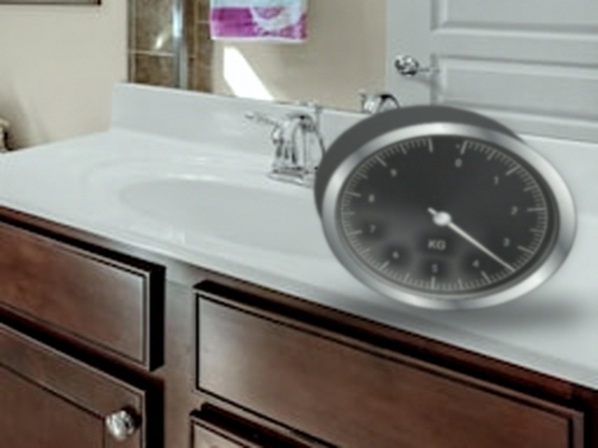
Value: kg 3.5
